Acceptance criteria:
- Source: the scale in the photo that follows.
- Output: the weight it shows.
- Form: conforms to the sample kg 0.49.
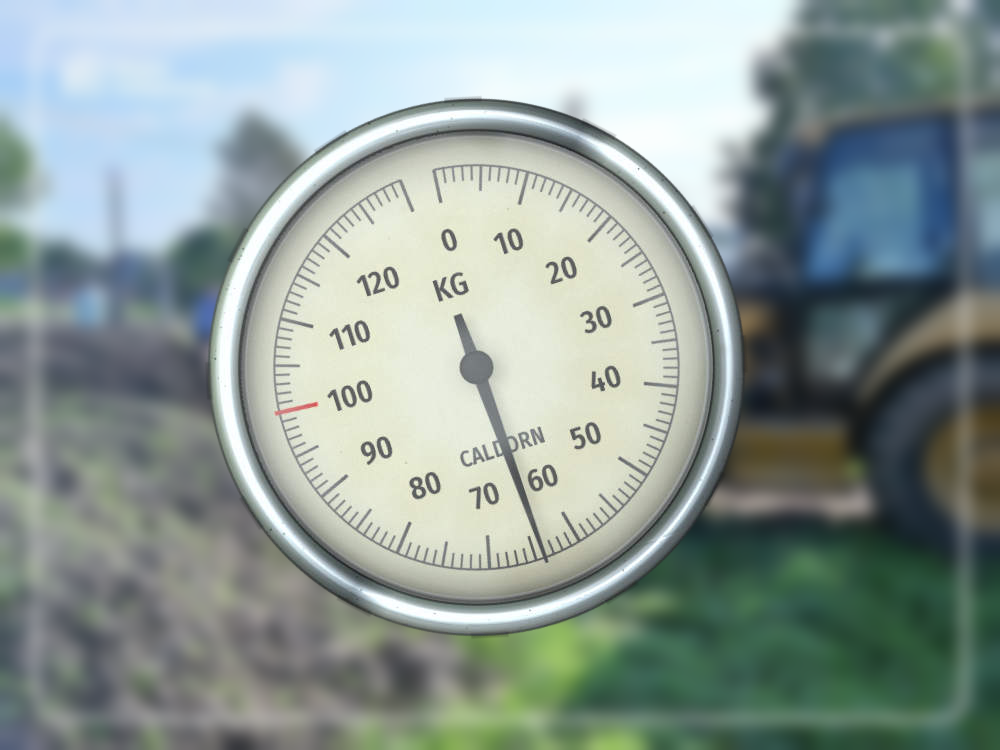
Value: kg 64
